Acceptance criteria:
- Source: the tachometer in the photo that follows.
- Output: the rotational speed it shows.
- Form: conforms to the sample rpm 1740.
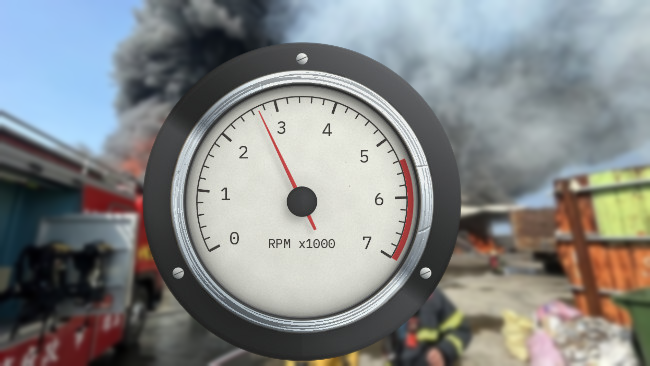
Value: rpm 2700
